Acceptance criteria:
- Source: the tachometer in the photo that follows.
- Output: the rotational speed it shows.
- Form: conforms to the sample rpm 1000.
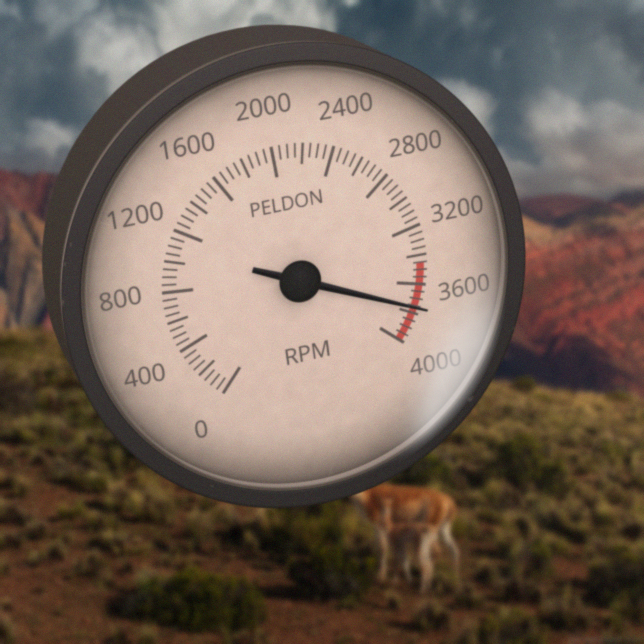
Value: rpm 3750
